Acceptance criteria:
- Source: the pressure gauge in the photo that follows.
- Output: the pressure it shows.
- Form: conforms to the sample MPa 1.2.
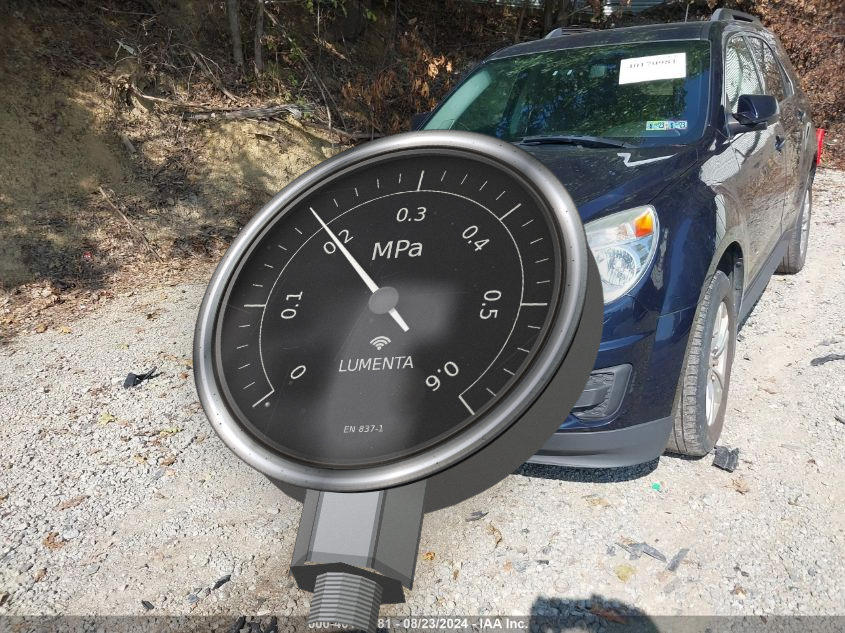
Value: MPa 0.2
